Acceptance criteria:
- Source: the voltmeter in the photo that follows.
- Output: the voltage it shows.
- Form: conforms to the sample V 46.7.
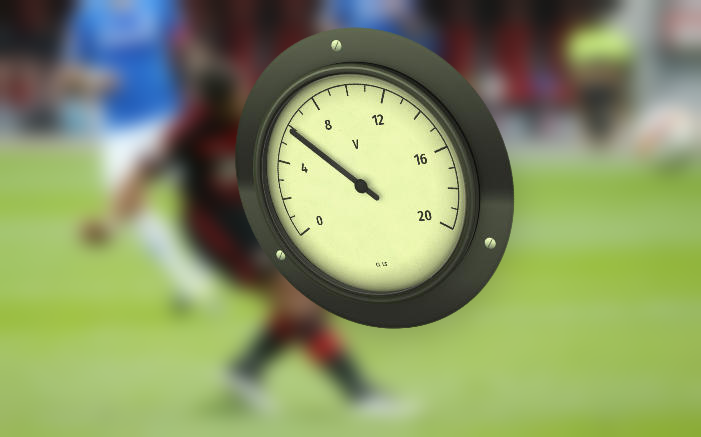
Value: V 6
